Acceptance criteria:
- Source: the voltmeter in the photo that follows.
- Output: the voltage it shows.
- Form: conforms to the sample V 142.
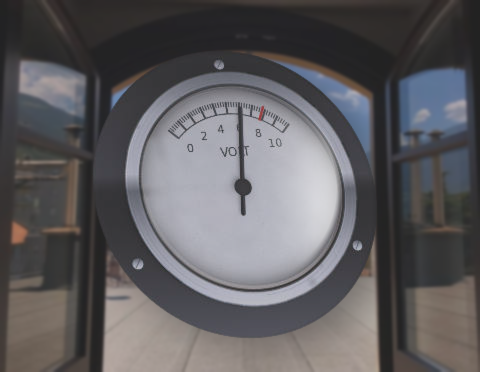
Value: V 6
